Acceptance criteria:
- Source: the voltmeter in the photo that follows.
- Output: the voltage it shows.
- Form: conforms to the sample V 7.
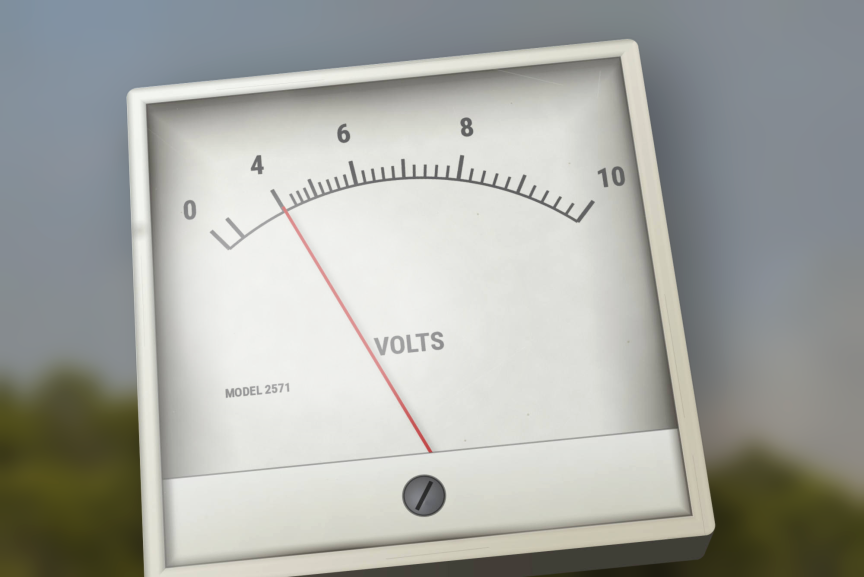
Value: V 4
